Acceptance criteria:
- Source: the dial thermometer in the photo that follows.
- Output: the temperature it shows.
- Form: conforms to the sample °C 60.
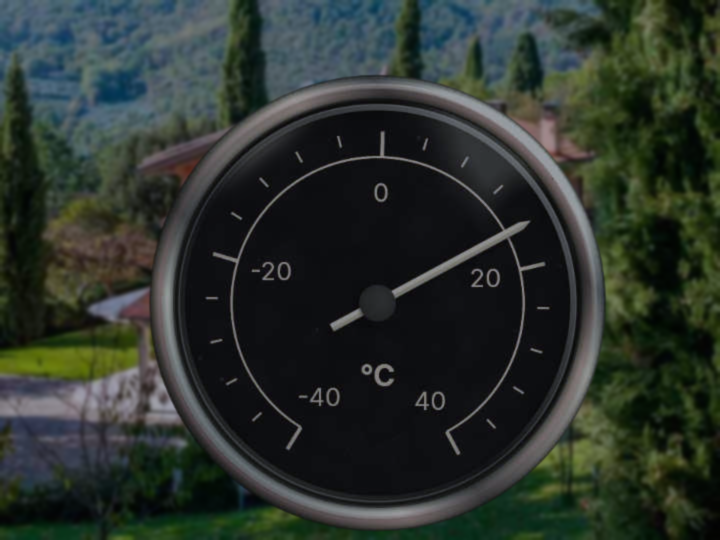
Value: °C 16
